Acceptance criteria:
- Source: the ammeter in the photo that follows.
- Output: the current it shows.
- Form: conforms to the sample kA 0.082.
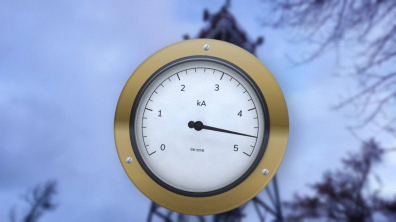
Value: kA 4.6
